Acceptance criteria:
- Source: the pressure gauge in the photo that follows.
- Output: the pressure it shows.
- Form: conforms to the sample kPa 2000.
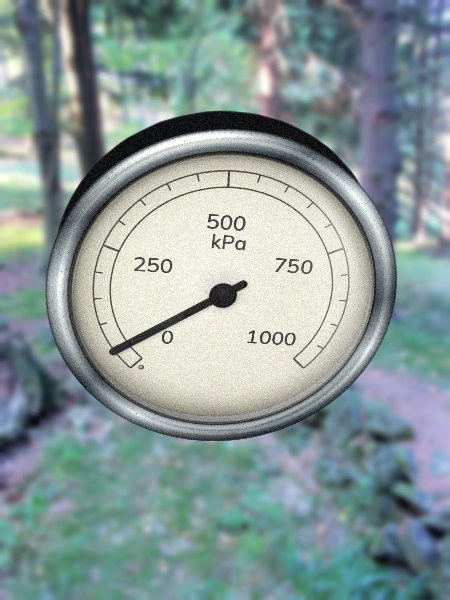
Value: kPa 50
